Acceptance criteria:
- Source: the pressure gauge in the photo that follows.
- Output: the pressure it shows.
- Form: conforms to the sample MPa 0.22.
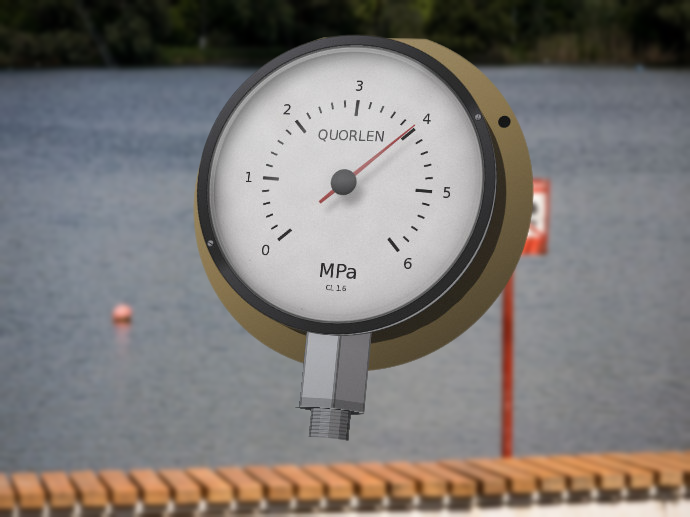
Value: MPa 4
